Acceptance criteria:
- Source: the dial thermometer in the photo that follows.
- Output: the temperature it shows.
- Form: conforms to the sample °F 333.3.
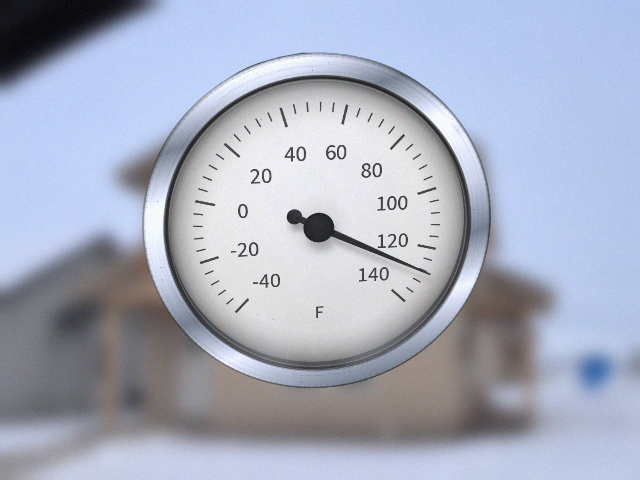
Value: °F 128
